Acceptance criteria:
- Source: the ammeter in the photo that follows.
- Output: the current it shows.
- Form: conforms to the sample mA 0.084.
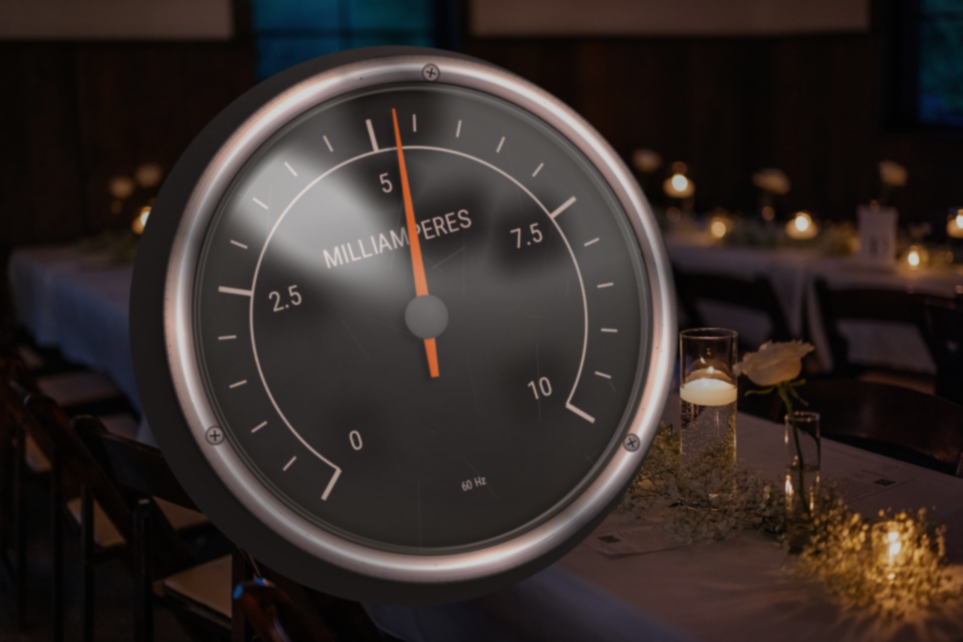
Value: mA 5.25
